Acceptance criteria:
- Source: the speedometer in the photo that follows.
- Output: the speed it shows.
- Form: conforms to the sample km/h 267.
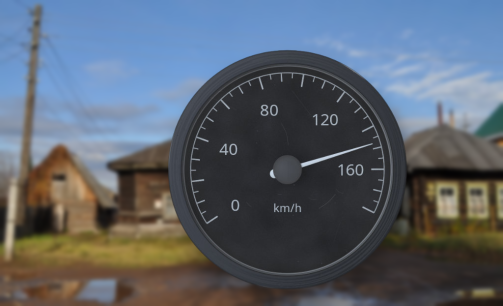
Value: km/h 147.5
